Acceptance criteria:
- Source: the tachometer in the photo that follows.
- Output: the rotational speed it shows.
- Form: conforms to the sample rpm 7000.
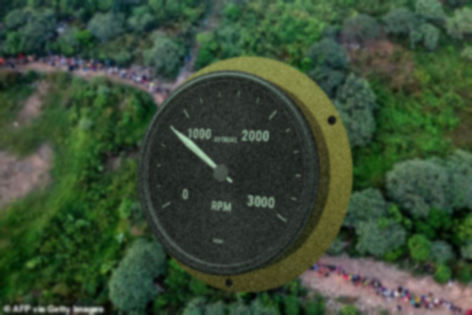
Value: rpm 800
